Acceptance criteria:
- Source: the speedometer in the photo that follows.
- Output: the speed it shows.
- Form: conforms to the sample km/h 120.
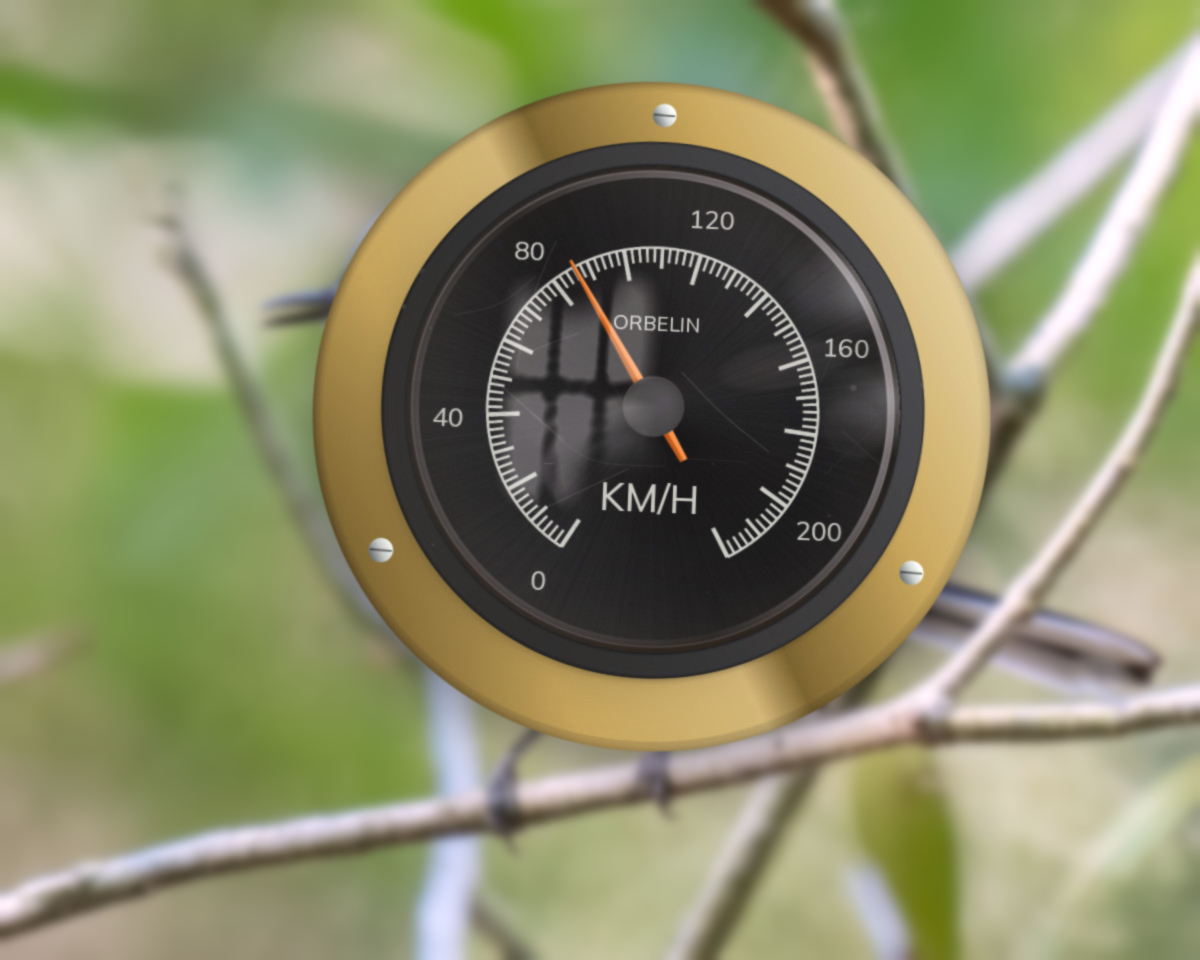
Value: km/h 86
